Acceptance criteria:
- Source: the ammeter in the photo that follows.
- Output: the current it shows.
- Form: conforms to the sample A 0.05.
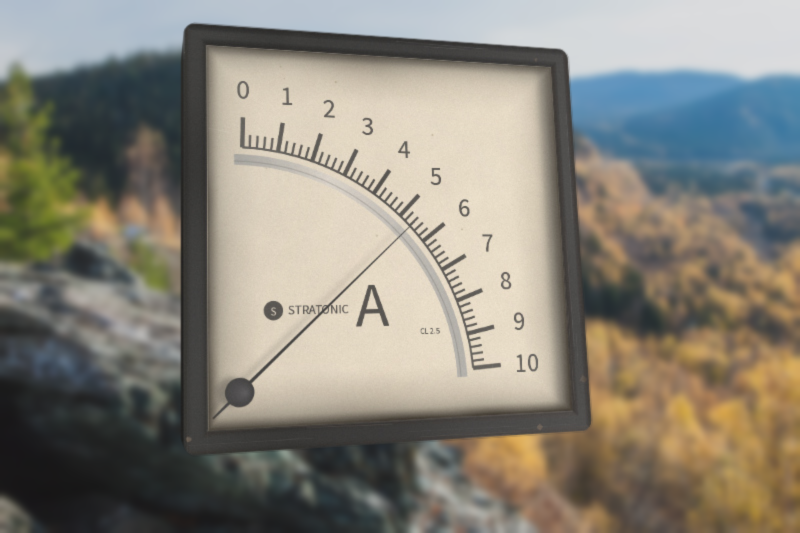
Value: A 5.4
